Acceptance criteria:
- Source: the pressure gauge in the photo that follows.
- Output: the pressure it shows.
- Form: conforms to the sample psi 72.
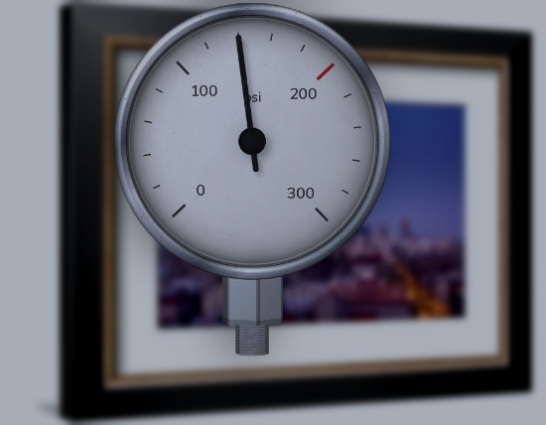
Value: psi 140
